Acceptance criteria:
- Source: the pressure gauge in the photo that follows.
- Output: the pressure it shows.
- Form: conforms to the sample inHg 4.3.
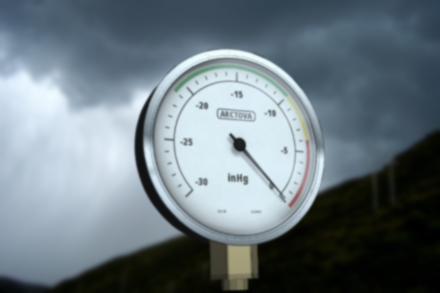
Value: inHg 0
